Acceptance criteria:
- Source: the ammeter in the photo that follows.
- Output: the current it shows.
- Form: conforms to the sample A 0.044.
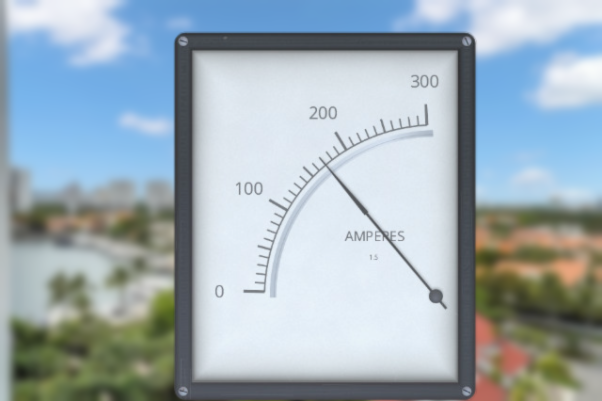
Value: A 170
